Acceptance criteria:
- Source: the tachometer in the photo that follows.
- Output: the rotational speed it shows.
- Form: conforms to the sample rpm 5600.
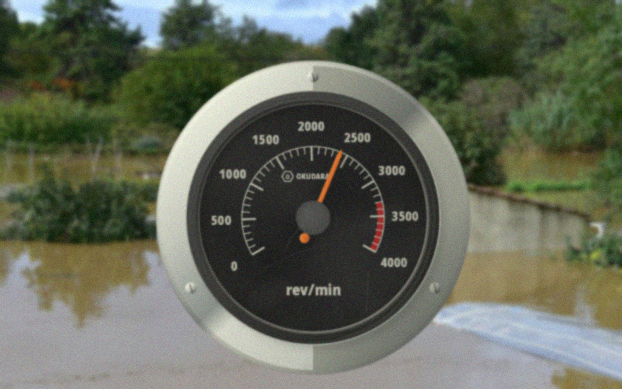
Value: rpm 2400
